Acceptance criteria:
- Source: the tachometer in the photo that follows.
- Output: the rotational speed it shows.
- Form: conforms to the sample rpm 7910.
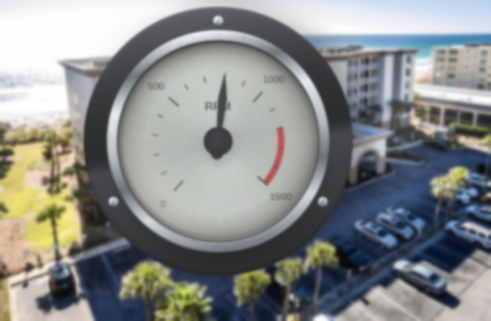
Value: rpm 800
